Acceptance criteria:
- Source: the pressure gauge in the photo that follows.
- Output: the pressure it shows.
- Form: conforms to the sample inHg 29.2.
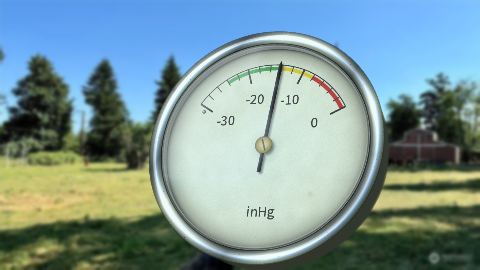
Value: inHg -14
